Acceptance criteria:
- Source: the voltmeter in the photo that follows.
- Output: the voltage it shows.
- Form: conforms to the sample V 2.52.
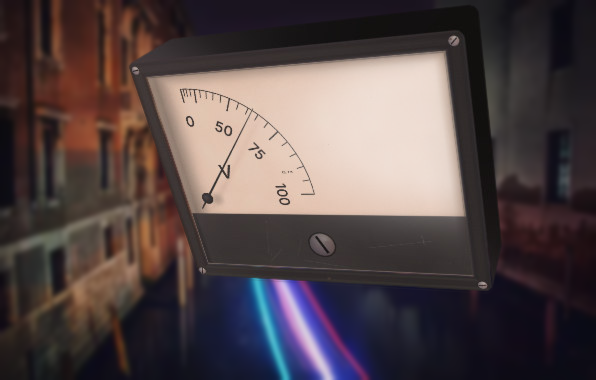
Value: V 62.5
